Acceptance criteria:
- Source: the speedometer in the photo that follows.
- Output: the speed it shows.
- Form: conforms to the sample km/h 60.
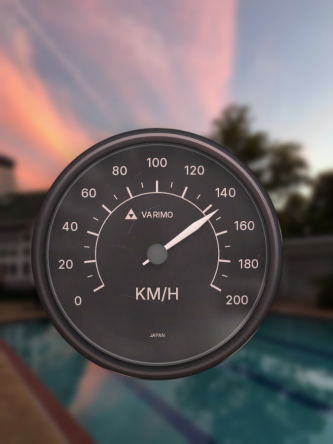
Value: km/h 145
